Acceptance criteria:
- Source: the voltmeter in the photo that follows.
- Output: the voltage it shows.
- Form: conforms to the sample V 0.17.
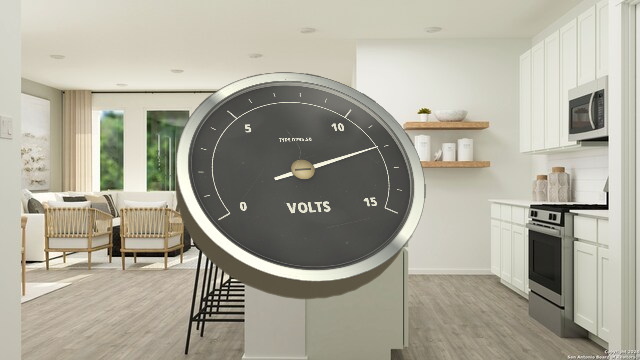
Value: V 12
